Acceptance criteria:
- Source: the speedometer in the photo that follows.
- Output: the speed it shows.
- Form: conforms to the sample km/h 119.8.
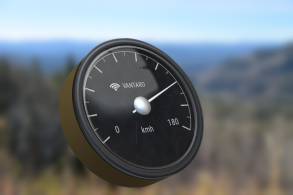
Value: km/h 140
